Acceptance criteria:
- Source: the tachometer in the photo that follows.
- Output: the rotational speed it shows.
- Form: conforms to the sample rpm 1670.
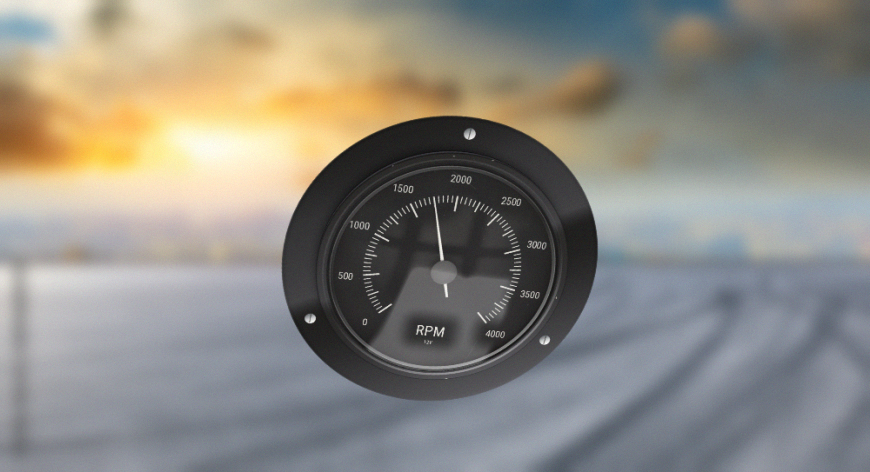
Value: rpm 1750
